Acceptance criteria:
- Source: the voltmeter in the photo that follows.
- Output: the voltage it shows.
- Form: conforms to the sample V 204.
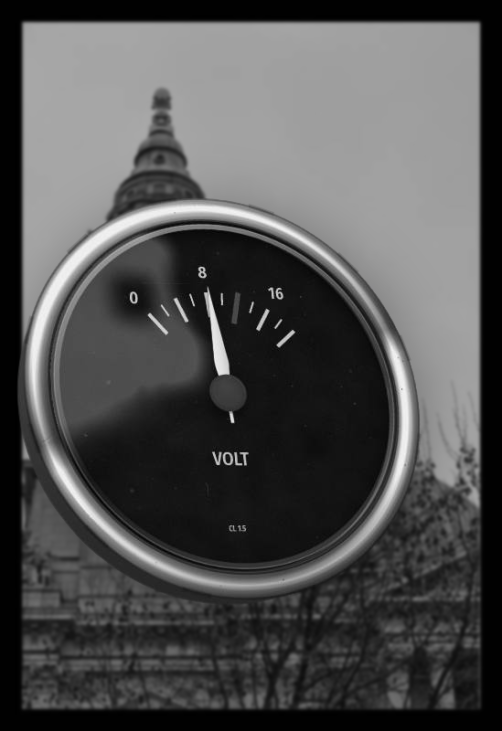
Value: V 8
